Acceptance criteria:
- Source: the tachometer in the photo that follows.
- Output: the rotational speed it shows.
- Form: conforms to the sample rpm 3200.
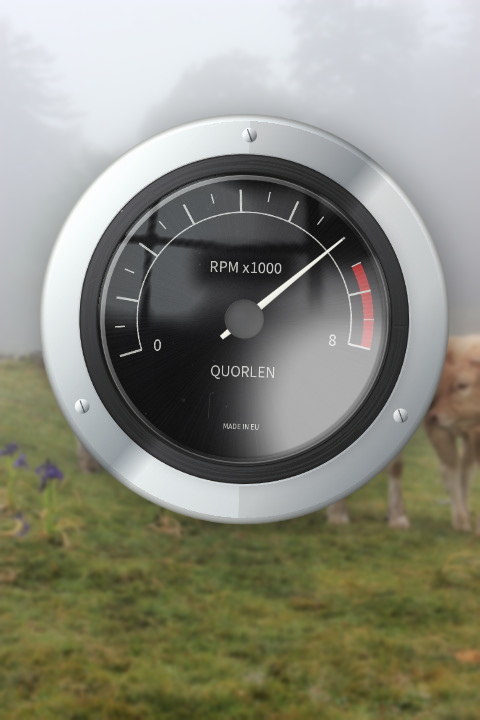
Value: rpm 6000
